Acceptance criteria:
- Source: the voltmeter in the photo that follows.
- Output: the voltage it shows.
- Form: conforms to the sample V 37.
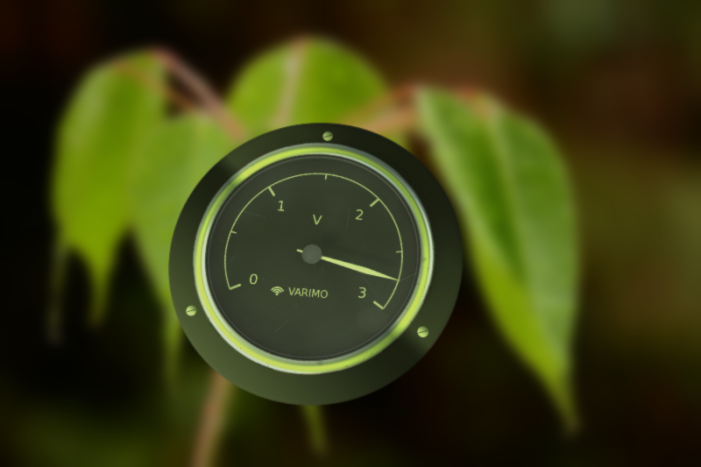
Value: V 2.75
